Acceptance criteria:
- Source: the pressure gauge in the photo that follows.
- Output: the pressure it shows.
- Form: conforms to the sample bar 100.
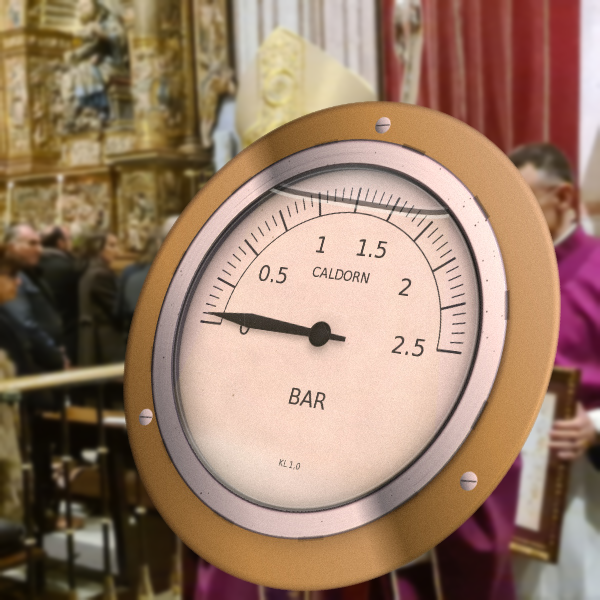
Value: bar 0.05
